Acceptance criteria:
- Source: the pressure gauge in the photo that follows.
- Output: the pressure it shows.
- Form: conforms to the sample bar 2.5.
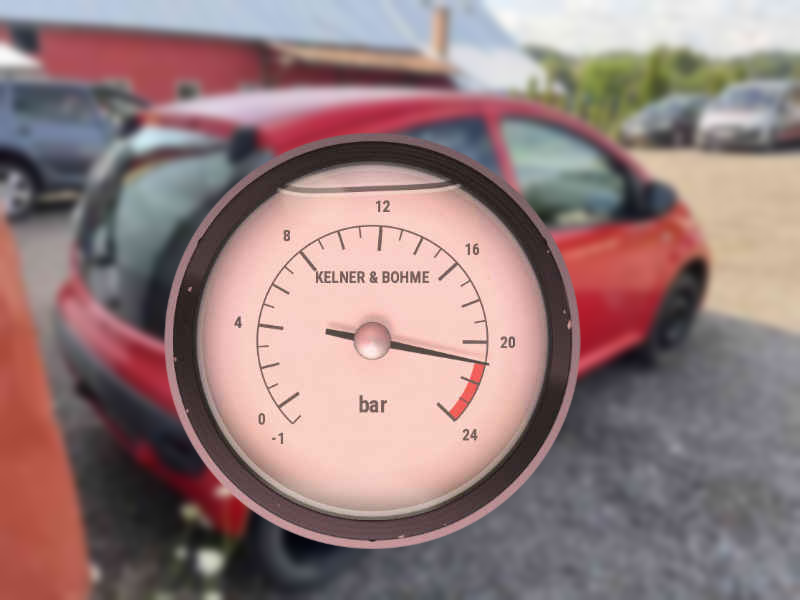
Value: bar 21
